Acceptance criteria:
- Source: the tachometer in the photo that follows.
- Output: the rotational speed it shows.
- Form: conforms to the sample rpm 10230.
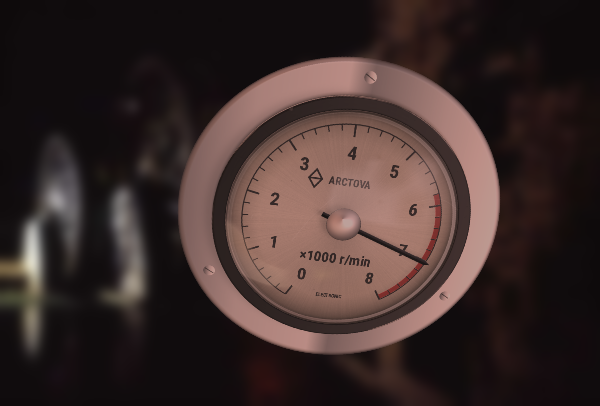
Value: rpm 7000
